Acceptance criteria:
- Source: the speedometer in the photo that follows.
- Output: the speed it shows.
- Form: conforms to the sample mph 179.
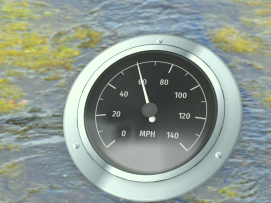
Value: mph 60
